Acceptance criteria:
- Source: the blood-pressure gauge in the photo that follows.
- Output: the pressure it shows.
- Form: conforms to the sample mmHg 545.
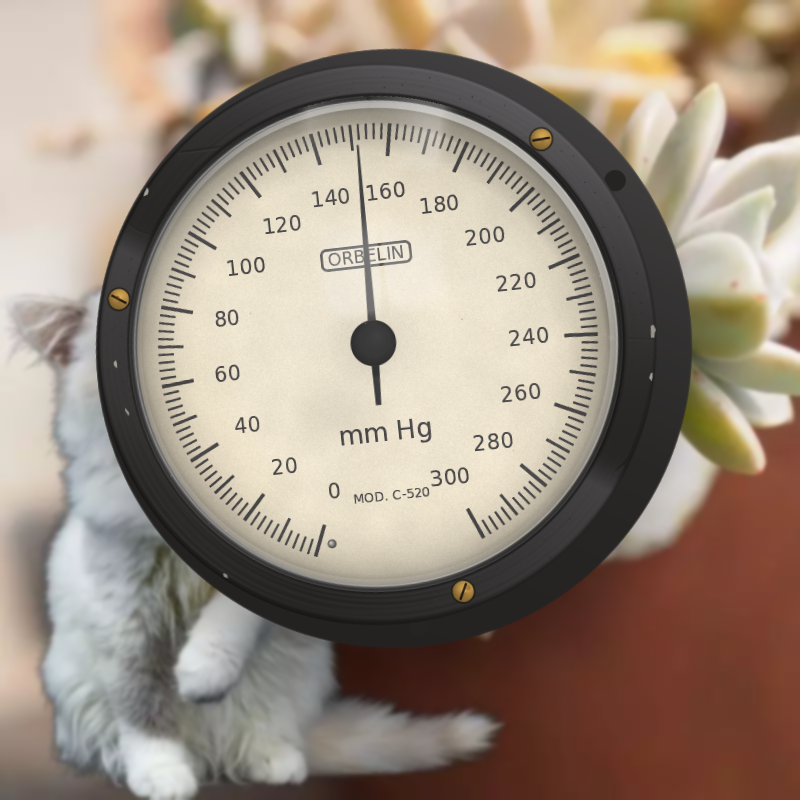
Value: mmHg 152
